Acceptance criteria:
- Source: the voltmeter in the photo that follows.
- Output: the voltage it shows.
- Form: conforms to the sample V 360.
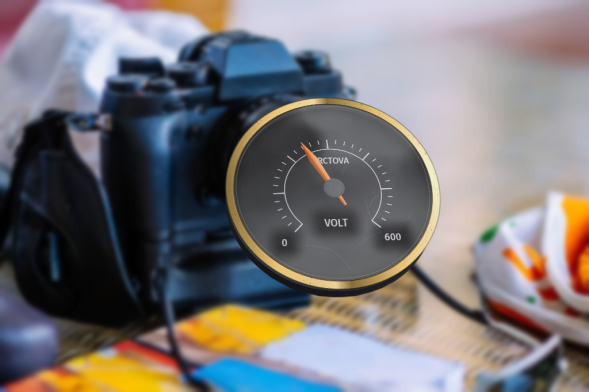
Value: V 240
